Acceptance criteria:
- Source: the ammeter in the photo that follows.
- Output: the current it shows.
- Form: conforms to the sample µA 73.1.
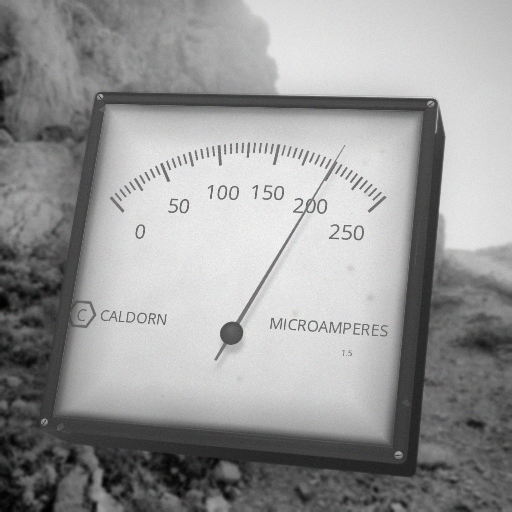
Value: µA 200
